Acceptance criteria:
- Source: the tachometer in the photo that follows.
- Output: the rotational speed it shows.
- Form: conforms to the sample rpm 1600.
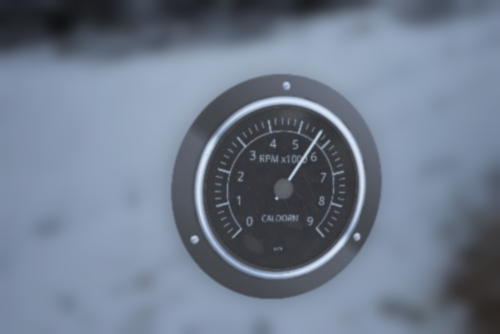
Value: rpm 5600
